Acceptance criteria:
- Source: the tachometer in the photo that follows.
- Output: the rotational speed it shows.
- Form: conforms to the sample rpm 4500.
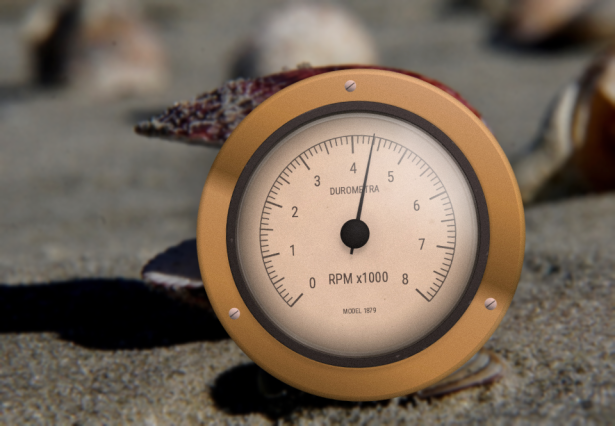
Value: rpm 4400
